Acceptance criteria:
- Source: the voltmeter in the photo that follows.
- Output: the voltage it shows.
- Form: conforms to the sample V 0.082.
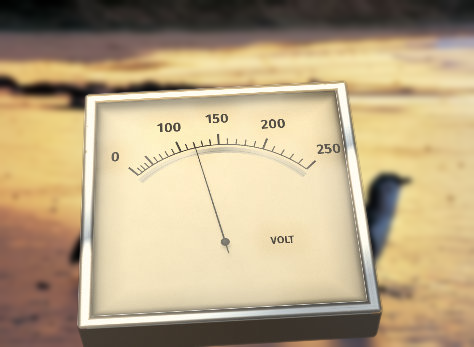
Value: V 120
